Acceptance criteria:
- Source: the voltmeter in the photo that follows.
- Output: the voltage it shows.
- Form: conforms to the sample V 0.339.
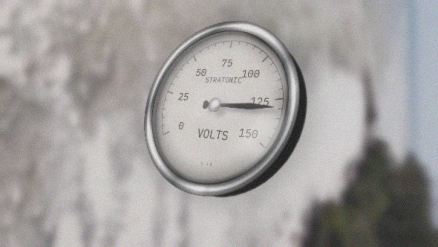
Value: V 130
